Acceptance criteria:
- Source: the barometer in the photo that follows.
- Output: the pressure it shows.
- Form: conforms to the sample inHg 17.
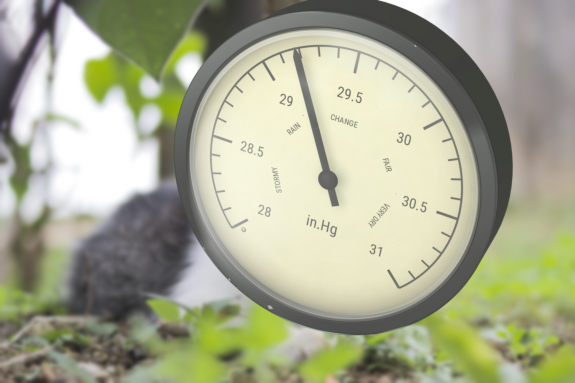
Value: inHg 29.2
